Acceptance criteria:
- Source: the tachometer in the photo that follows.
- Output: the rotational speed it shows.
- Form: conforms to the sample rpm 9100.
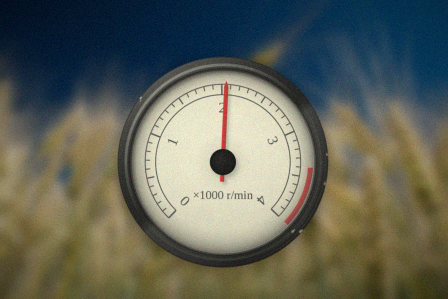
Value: rpm 2050
